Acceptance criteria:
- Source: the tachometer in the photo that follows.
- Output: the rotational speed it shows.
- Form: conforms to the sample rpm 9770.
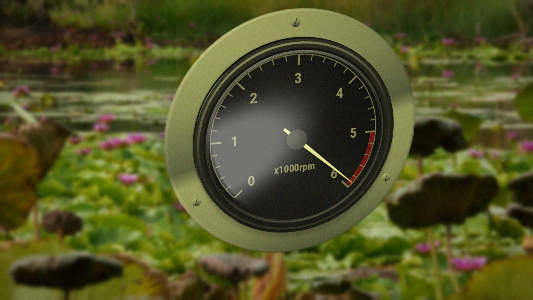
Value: rpm 5900
